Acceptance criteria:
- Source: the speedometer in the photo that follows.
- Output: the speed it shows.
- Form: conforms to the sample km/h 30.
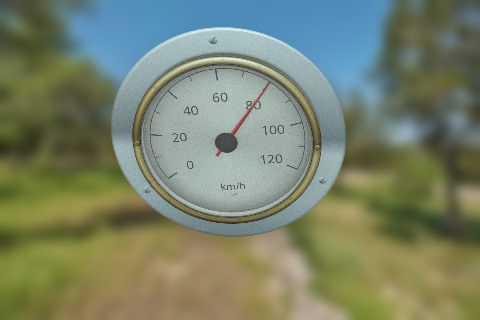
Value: km/h 80
